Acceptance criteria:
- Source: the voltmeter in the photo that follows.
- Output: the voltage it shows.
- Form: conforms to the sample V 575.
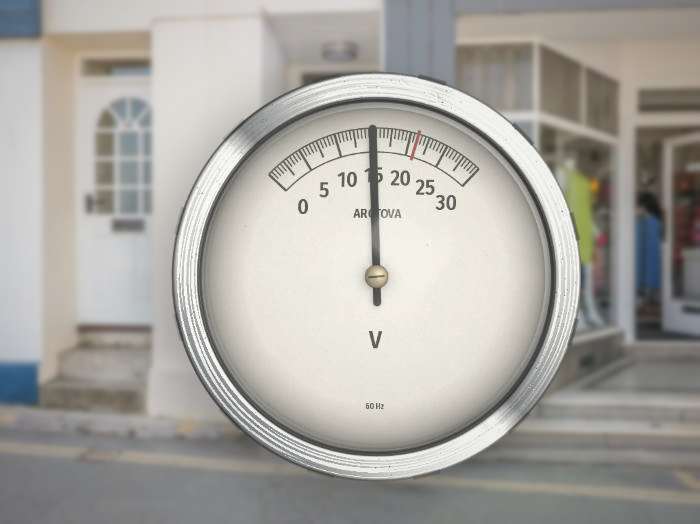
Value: V 15
